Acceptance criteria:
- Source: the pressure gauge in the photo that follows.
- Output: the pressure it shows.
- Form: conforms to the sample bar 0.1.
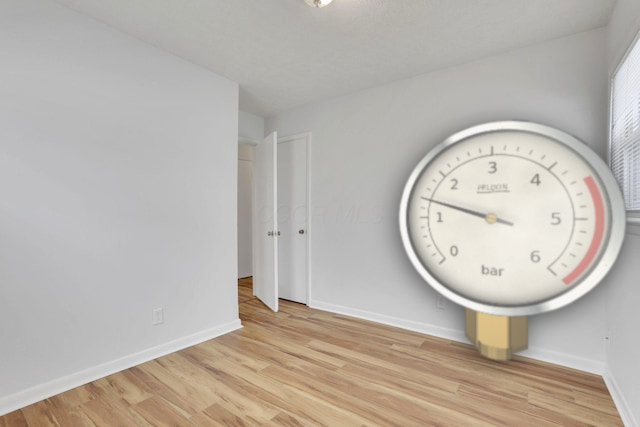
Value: bar 1.4
